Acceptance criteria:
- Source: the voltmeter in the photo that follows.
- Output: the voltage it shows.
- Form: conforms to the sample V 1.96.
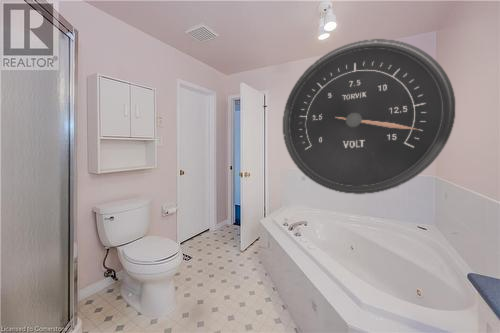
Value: V 14
